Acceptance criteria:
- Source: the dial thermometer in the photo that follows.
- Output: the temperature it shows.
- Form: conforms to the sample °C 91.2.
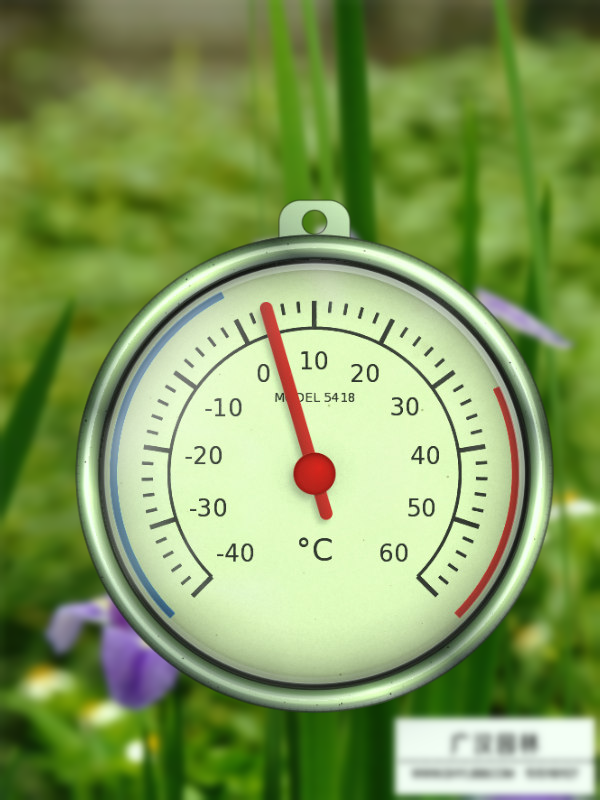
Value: °C 4
